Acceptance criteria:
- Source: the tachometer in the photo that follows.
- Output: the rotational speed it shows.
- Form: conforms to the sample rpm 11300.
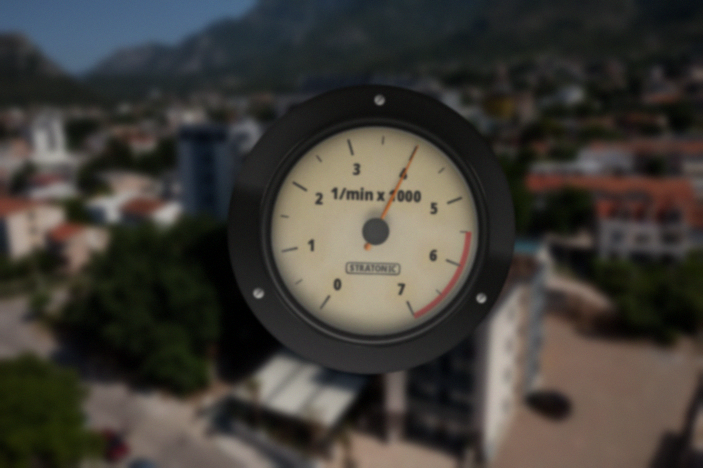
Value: rpm 4000
